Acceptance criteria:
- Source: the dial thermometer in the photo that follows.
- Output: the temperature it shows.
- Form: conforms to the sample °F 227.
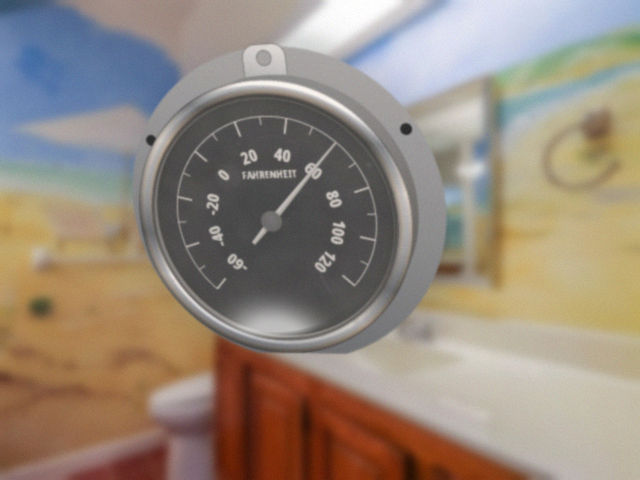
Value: °F 60
